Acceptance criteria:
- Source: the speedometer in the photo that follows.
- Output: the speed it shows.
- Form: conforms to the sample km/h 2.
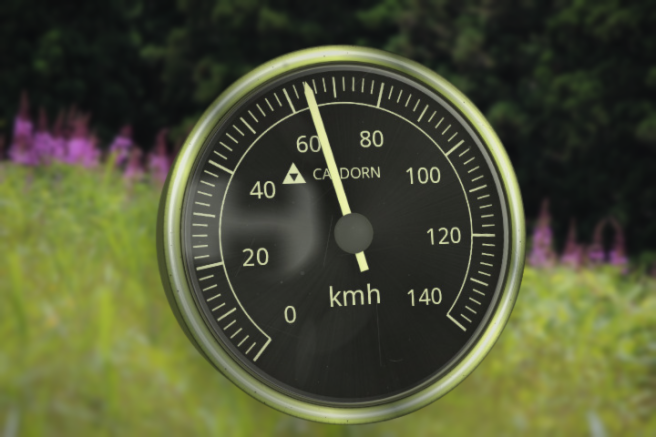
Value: km/h 64
